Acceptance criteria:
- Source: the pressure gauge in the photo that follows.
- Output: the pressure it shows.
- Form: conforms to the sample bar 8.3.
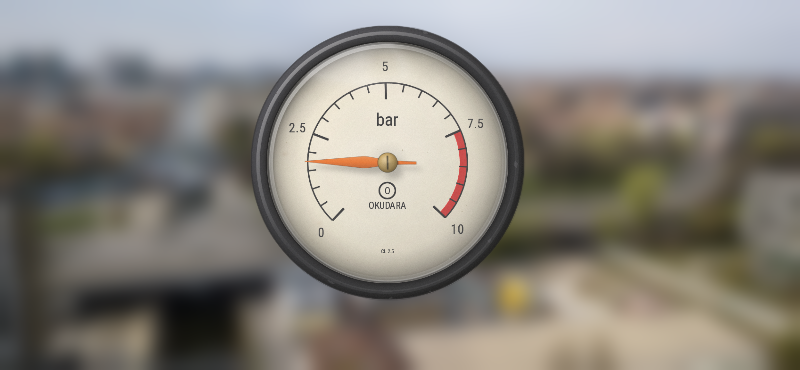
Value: bar 1.75
